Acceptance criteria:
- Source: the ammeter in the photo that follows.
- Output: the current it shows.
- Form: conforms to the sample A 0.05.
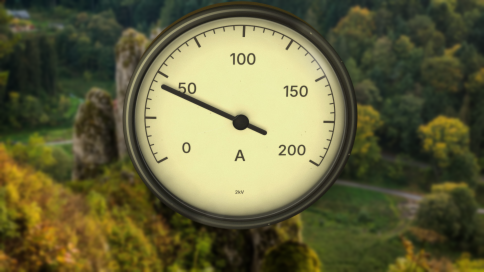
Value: A 45
